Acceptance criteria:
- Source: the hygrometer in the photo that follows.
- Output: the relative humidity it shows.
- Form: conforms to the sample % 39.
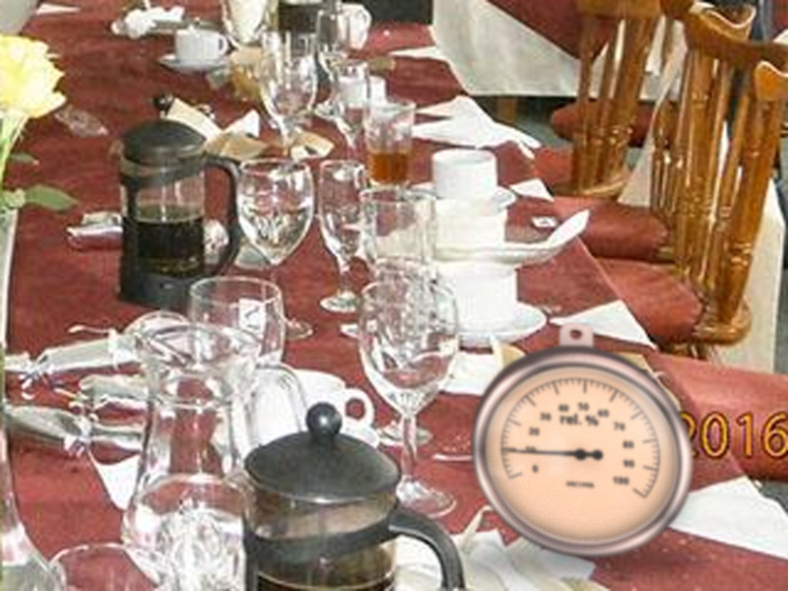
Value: % 10
